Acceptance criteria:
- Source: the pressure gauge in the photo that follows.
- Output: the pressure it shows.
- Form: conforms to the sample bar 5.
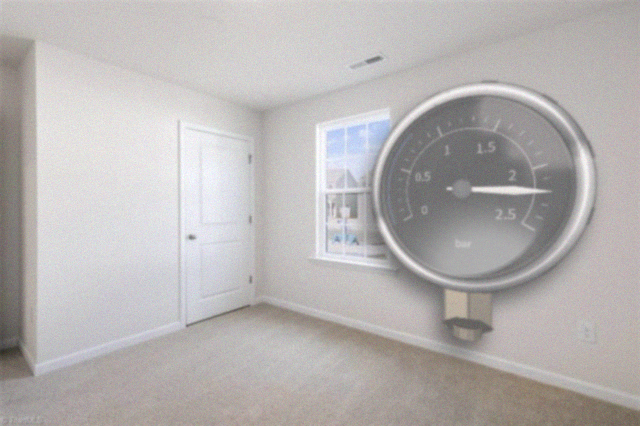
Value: bar 2.2
